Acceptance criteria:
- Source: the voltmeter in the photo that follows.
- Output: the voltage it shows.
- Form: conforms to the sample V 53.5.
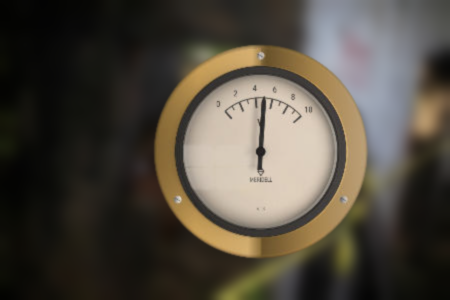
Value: V 5
